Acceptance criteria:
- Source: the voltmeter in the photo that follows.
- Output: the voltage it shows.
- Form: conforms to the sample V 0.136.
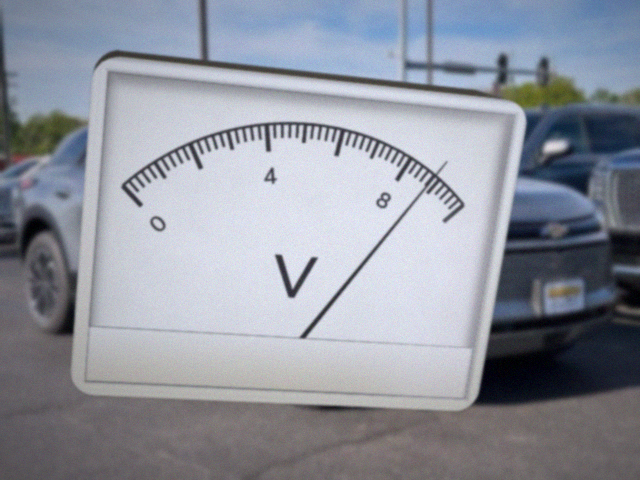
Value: V 8.8
